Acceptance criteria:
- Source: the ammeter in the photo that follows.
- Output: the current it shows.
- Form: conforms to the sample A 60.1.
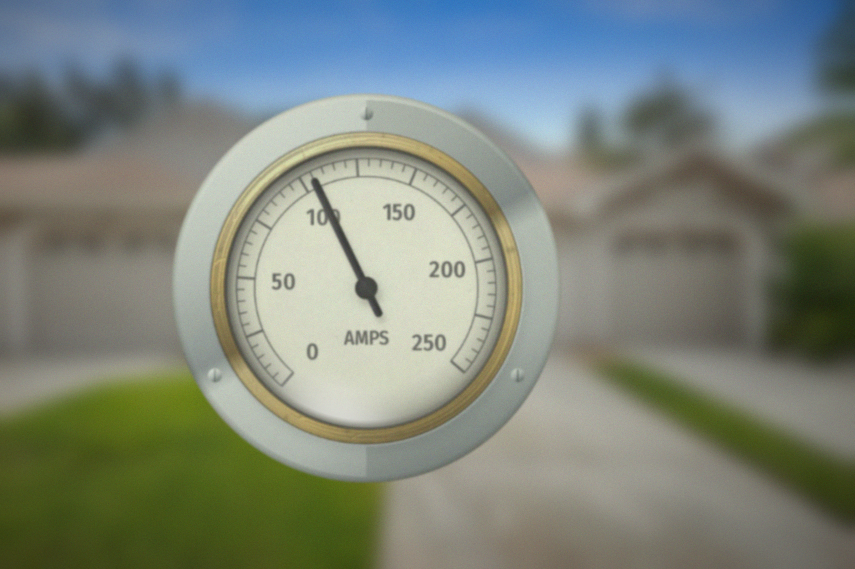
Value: A 105
